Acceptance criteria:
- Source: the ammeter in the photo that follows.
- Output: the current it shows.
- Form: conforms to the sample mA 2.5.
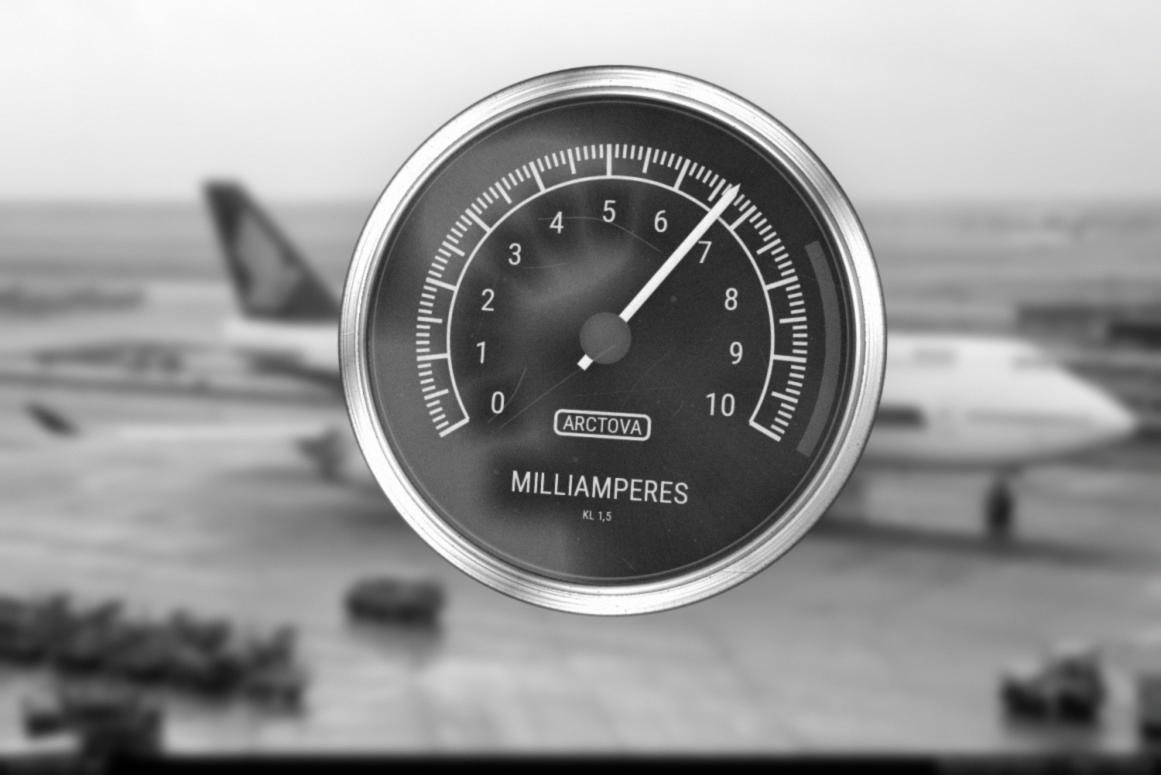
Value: mA 6.7
